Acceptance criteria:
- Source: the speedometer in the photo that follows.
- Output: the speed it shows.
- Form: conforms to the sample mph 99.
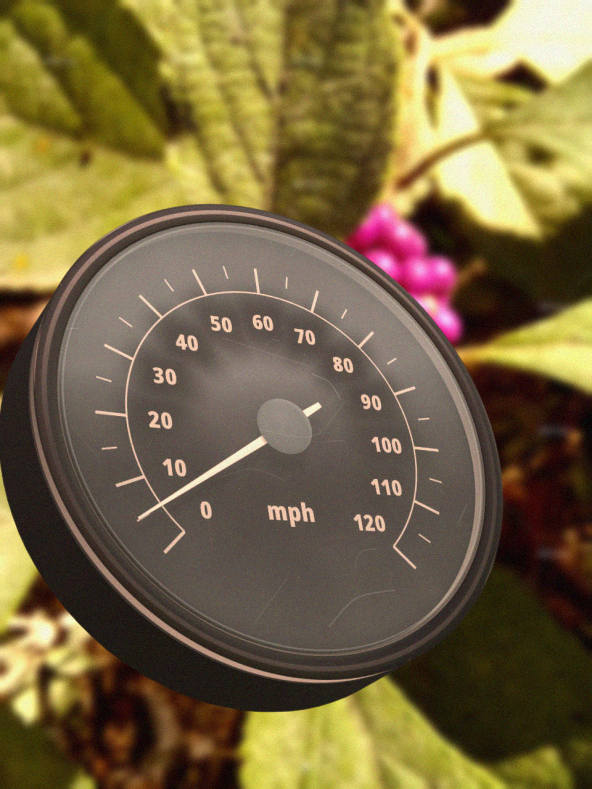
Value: mph 5
